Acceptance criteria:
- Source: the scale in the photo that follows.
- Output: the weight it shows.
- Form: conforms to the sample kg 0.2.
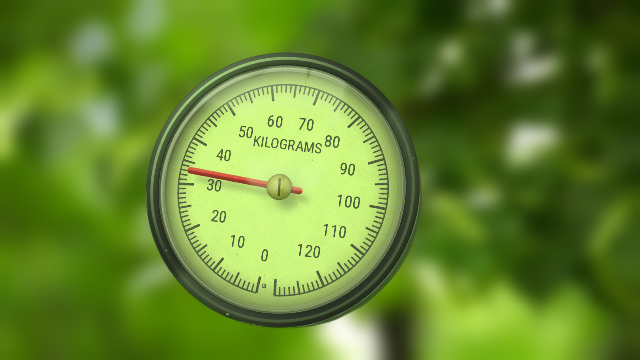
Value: kg 33
